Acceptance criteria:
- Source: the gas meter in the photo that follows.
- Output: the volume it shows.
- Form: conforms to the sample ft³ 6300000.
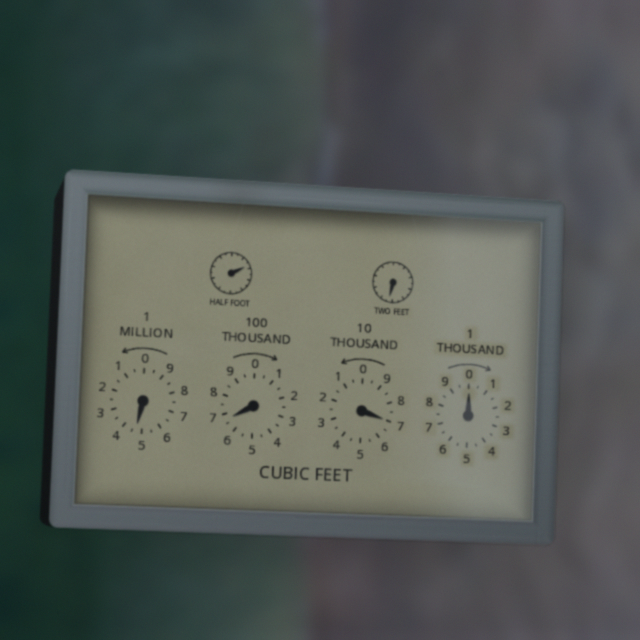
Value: ft³ 467000
